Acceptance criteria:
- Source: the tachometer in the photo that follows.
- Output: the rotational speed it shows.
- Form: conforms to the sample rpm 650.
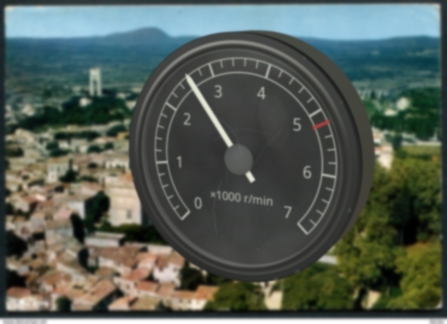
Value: rpm 2600
